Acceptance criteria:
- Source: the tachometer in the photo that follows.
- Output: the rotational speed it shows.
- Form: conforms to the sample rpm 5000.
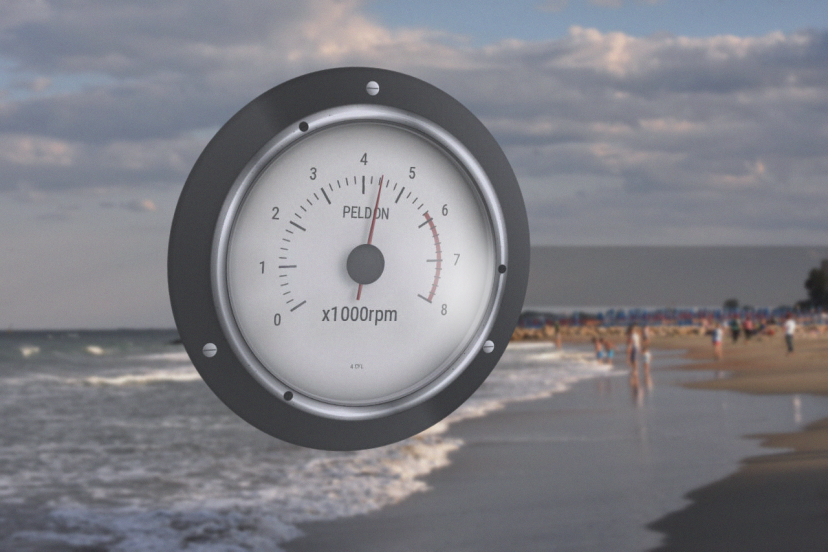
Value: rpm 4400
